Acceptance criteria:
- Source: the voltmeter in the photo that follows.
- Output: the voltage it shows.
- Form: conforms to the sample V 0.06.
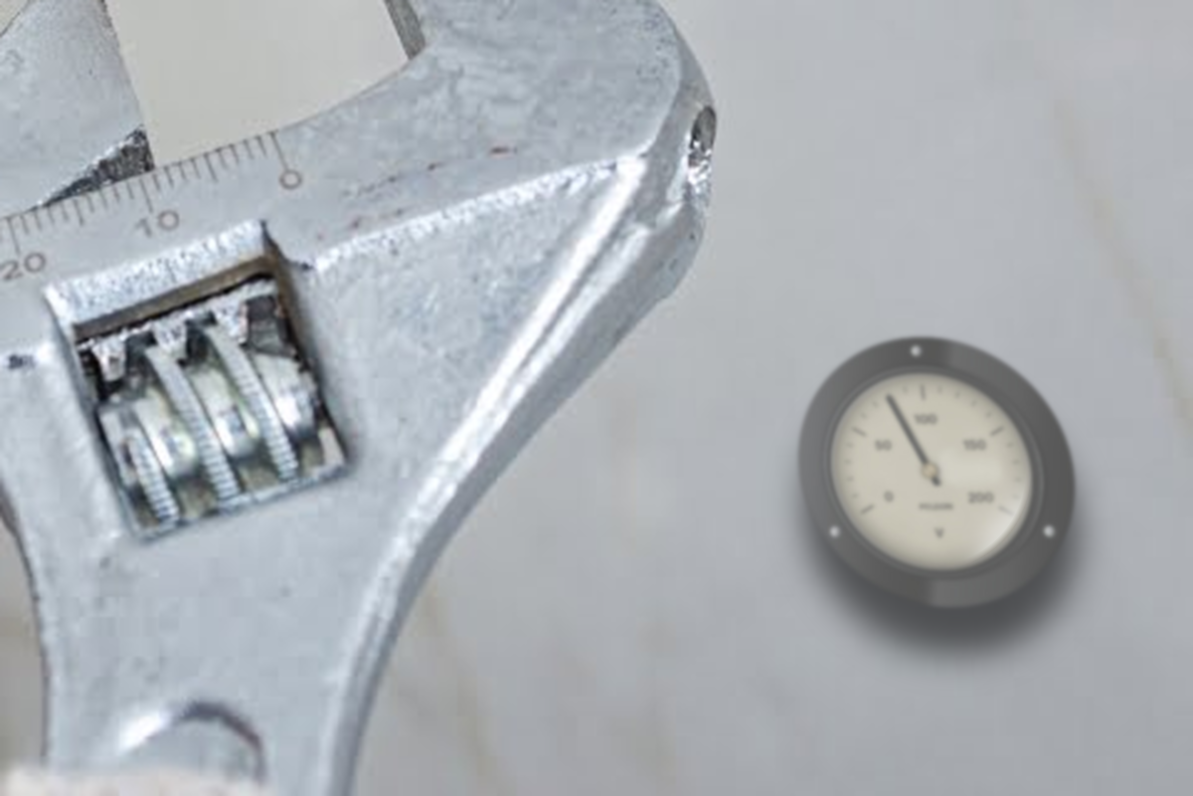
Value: V 80
